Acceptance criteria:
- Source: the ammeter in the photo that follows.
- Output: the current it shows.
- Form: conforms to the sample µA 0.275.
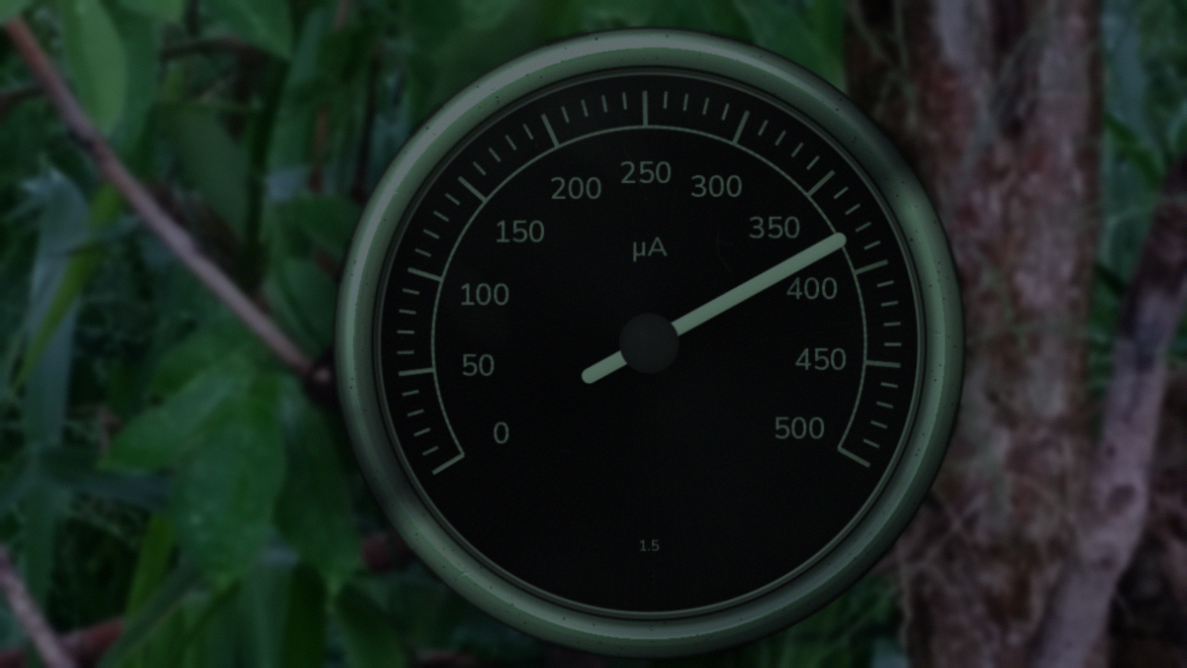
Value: µA 380
